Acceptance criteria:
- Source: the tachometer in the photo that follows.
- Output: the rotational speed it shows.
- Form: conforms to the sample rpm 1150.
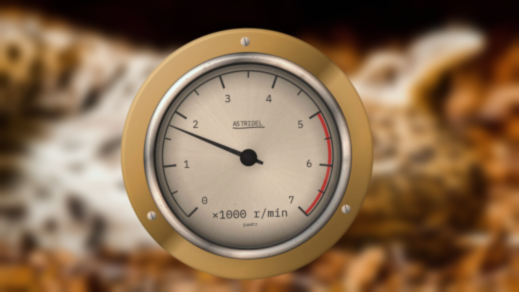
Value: rpm 1750
